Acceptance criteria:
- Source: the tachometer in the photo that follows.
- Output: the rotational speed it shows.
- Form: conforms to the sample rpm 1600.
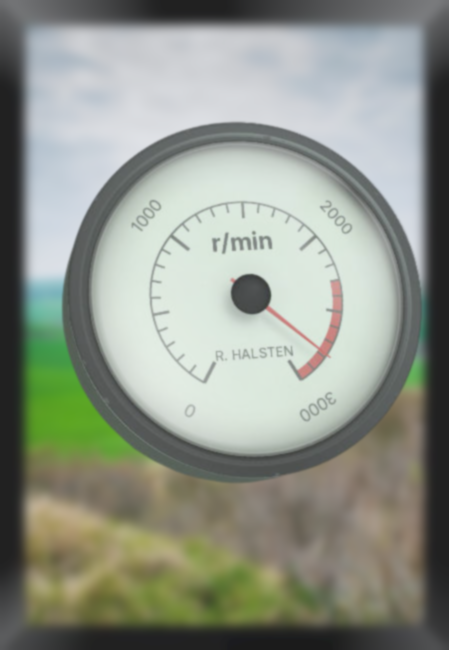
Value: rpm 2800
